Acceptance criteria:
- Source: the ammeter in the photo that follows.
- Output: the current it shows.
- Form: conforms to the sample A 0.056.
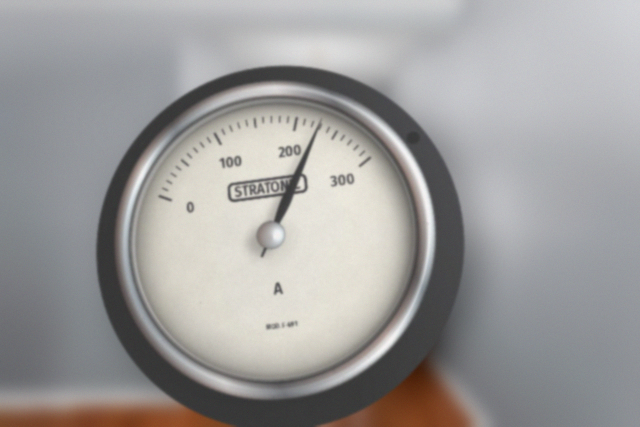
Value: A 230
